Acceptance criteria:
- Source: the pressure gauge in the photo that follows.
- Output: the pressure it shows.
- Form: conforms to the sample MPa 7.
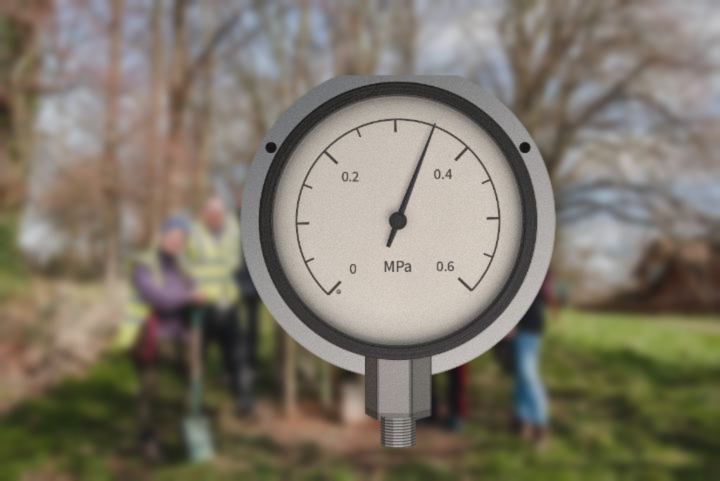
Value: MPa 0.35
